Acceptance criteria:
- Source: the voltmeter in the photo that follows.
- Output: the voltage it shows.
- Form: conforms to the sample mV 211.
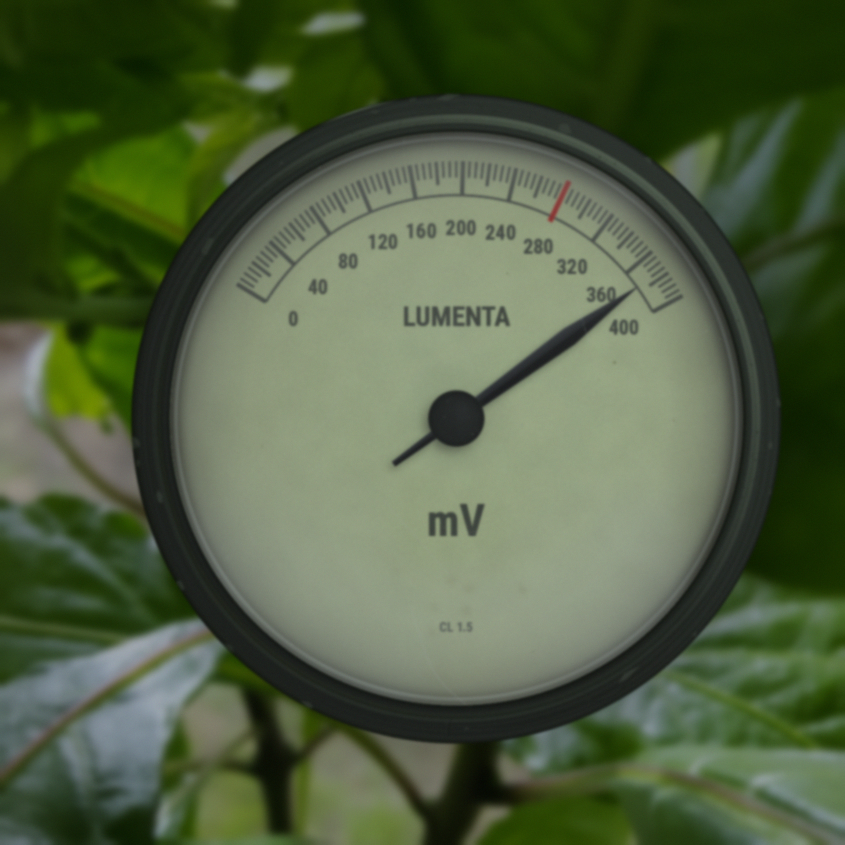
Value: mV 375
